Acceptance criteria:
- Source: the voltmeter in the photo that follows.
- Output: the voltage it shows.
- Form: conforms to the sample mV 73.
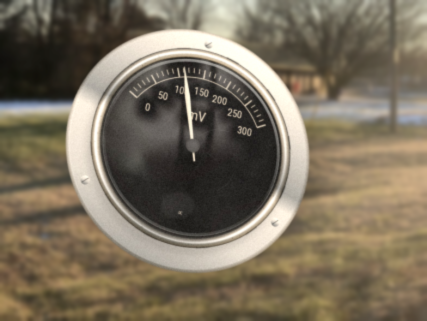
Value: mV 110
